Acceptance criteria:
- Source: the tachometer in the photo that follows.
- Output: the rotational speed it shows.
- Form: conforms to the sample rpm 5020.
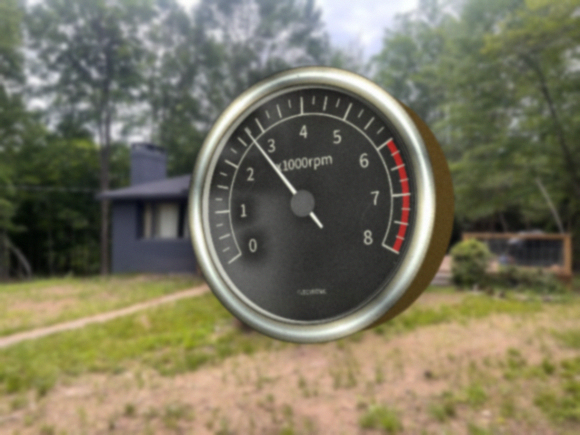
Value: rpm 2750
